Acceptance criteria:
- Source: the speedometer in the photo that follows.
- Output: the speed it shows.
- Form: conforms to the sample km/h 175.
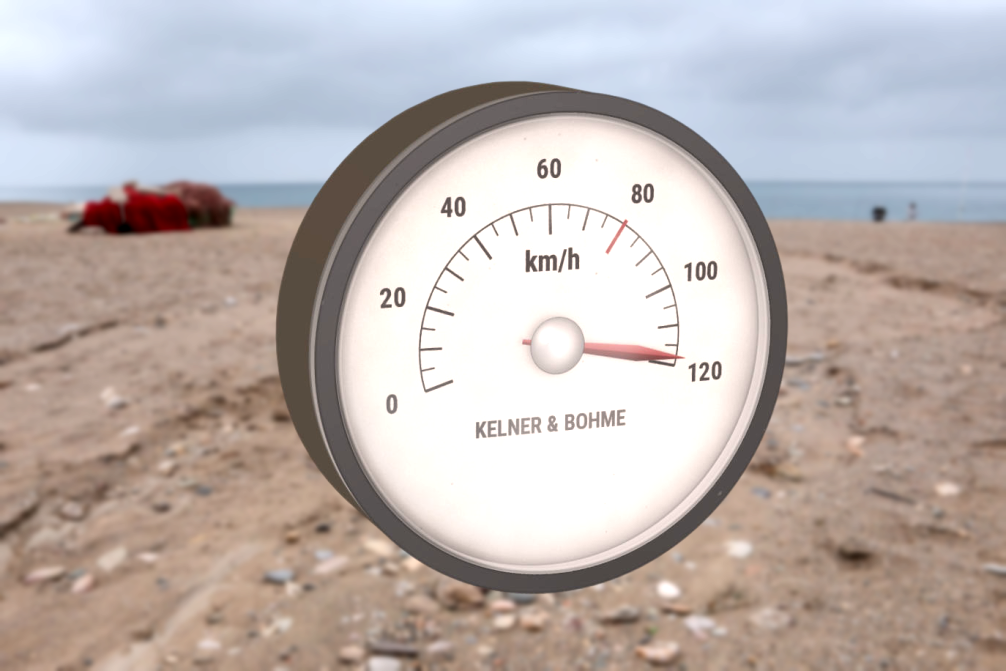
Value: km/h 117.5
